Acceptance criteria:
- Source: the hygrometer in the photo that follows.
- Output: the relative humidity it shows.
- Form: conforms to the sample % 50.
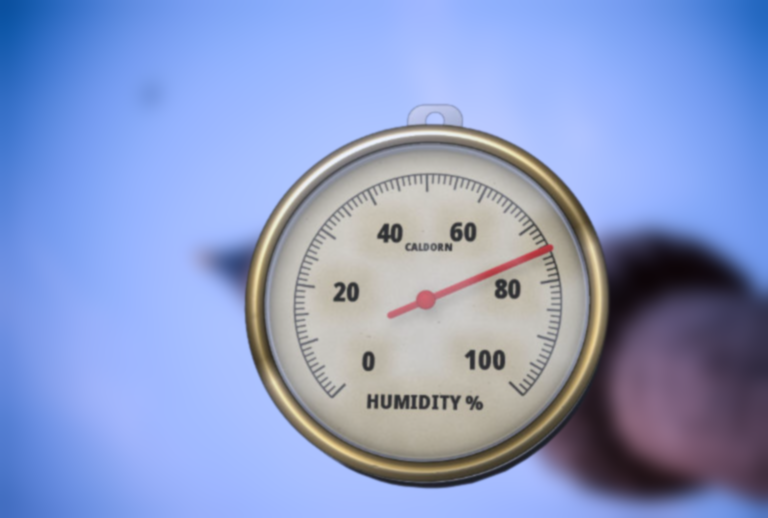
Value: % 75
